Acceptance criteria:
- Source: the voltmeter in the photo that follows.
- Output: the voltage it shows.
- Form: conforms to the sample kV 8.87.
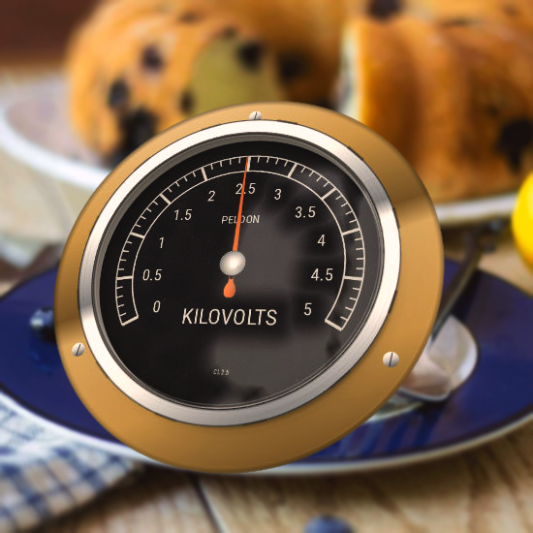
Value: kV 2.5
